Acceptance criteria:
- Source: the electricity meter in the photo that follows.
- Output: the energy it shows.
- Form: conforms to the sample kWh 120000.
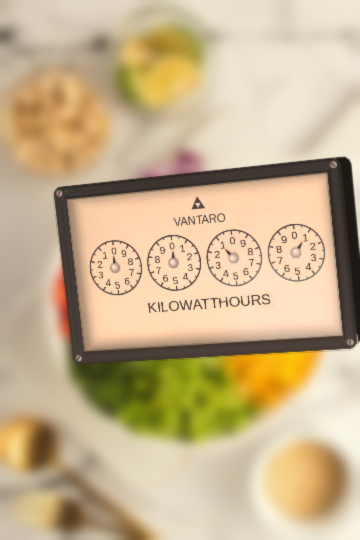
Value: kWh 11
